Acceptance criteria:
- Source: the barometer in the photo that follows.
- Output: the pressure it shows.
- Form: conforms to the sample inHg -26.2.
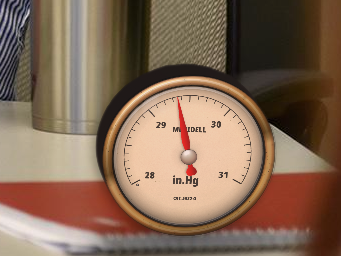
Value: inHg 29.35
